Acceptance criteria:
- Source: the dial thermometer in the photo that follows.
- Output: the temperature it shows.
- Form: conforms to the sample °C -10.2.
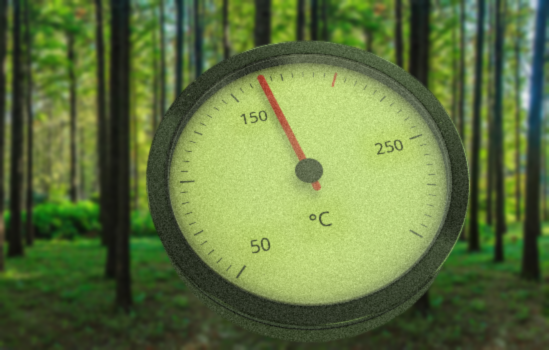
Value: °C 165
